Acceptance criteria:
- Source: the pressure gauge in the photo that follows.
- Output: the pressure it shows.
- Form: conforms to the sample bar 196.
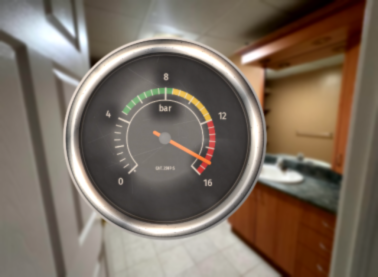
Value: bar 15
